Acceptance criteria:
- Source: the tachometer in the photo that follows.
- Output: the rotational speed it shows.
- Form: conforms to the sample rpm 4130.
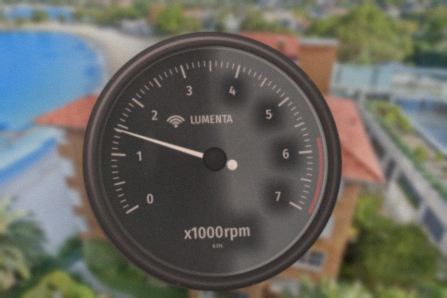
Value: rpm 1400
